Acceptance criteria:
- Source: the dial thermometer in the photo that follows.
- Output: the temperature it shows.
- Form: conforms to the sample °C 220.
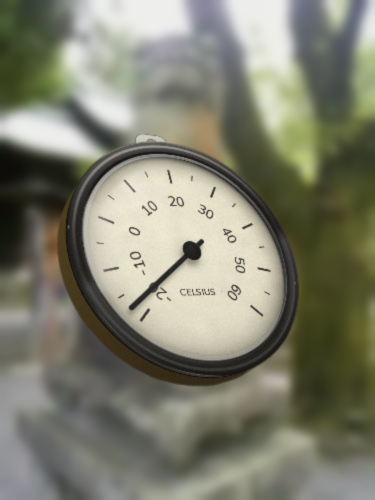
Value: °C -17.5
